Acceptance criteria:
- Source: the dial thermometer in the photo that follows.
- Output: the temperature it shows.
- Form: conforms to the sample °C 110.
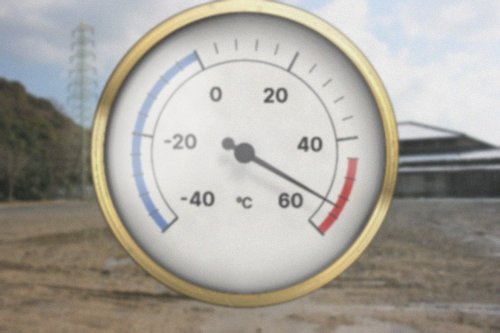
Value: °C 54
